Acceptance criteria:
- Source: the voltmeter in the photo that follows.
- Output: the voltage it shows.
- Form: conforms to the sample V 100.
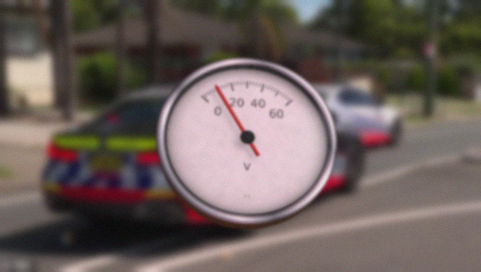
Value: V 10
